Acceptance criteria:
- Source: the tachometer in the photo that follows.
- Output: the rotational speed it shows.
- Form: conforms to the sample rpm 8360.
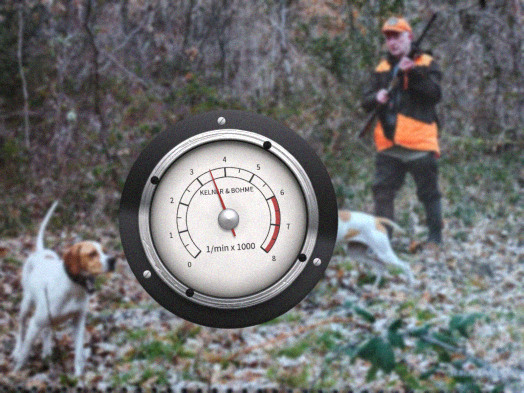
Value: rpm 3500
